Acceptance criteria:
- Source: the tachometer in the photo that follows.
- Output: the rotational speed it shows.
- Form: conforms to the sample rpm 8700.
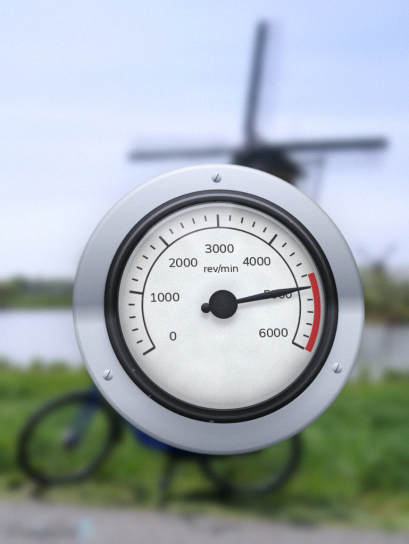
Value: rpm 5000
